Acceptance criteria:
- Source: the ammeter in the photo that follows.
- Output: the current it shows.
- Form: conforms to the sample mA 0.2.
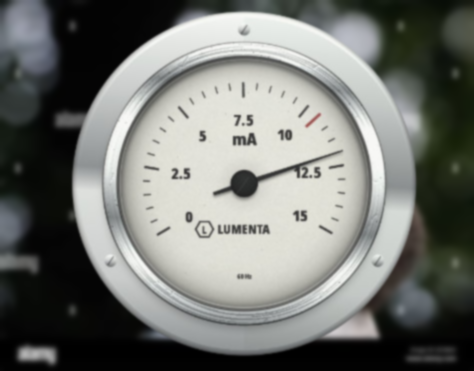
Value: mA 12
